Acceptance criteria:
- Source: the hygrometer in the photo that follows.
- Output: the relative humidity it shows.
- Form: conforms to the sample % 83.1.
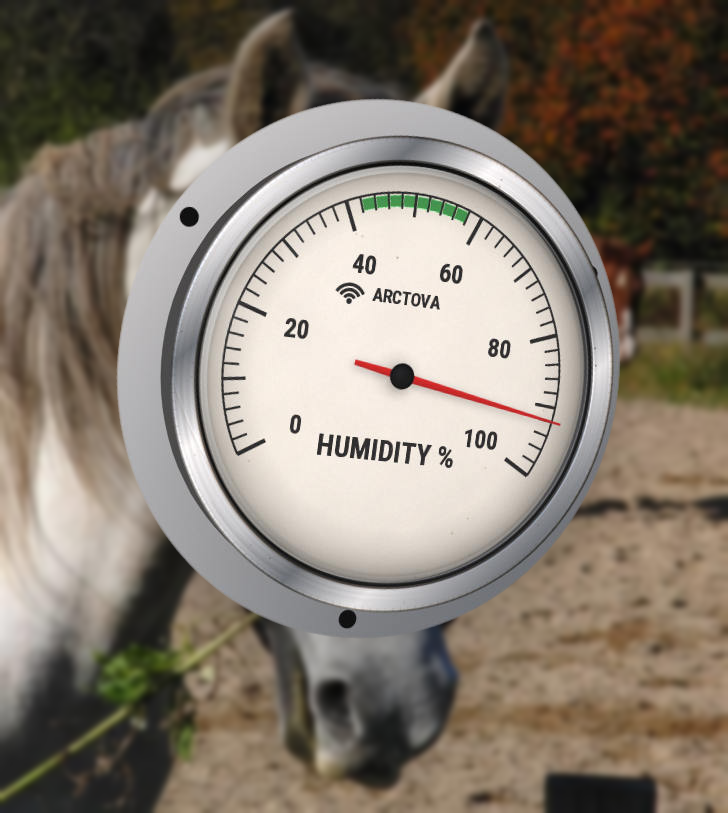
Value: % 92
